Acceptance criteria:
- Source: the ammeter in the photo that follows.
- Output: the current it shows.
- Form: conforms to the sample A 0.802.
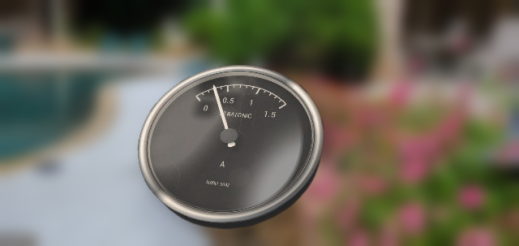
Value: A 0.3
